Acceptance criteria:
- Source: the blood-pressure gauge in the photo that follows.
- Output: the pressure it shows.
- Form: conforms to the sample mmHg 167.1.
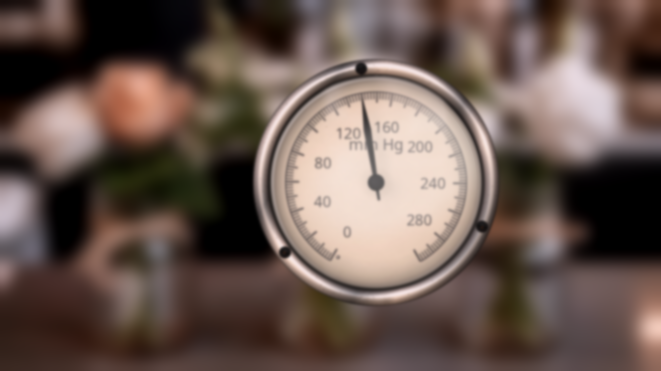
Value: mmHg 140
